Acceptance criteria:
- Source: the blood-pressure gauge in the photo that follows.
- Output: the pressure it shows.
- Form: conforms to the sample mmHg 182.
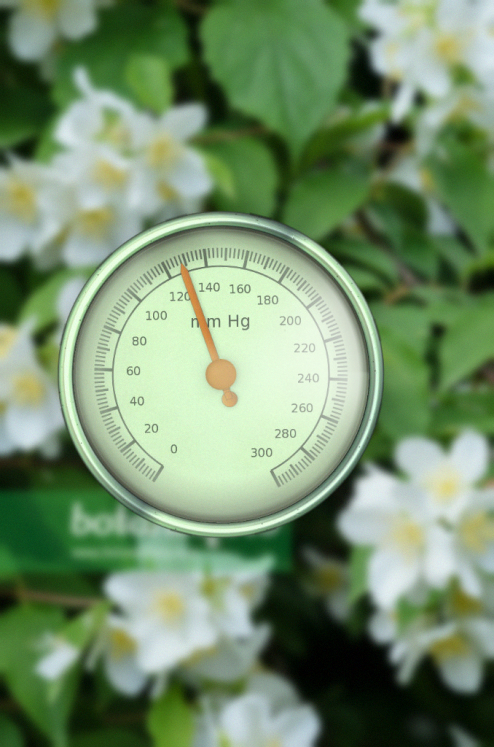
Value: mmHg 128
